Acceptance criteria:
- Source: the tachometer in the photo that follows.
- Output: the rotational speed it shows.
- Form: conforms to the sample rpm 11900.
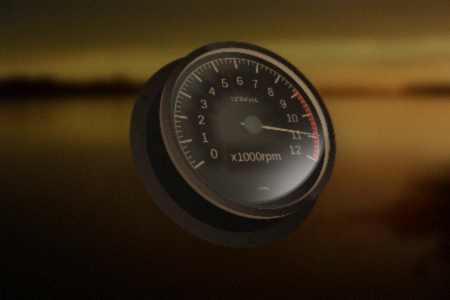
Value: rpm 11000
